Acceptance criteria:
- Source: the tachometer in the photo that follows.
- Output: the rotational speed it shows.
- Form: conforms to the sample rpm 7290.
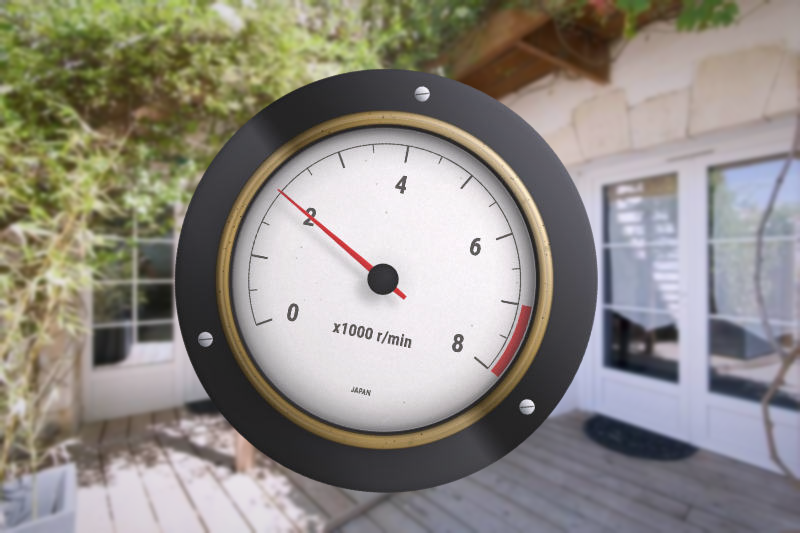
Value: rpm 2000
